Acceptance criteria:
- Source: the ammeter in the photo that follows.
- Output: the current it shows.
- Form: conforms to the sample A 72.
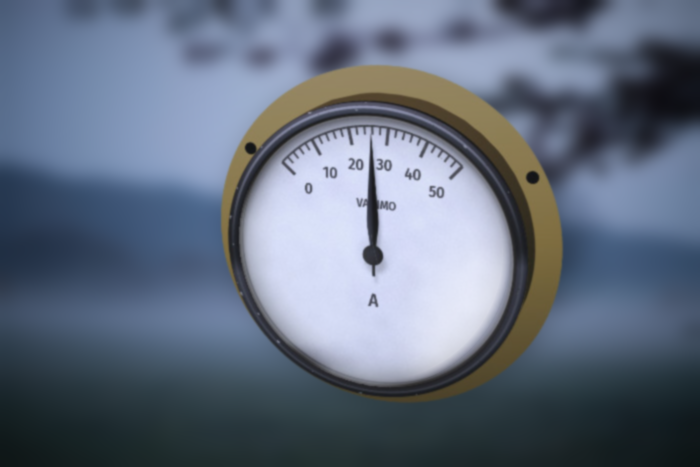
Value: A 26
